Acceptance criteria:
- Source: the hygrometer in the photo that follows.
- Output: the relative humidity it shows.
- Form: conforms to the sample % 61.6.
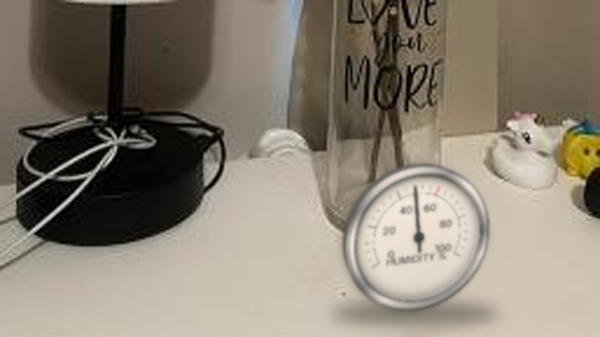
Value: % 48
